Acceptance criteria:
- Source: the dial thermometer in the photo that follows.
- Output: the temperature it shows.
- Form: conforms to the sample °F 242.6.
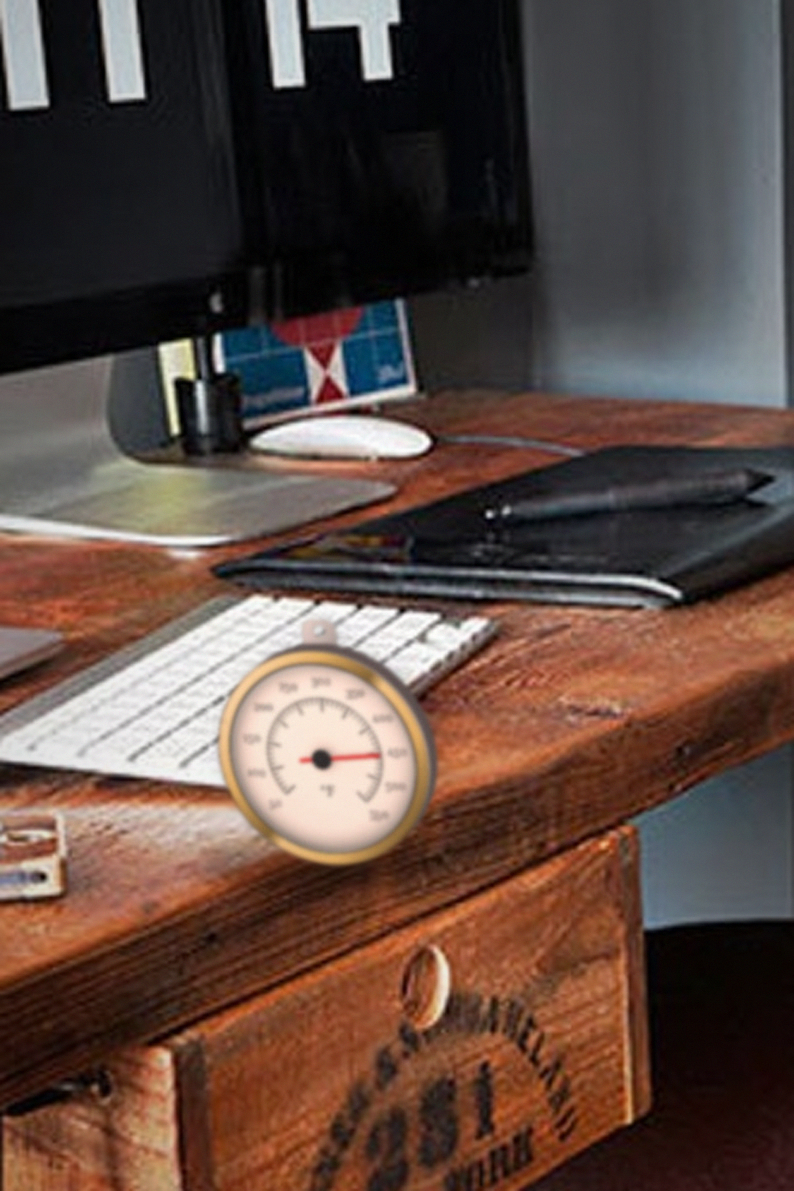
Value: °F 450
